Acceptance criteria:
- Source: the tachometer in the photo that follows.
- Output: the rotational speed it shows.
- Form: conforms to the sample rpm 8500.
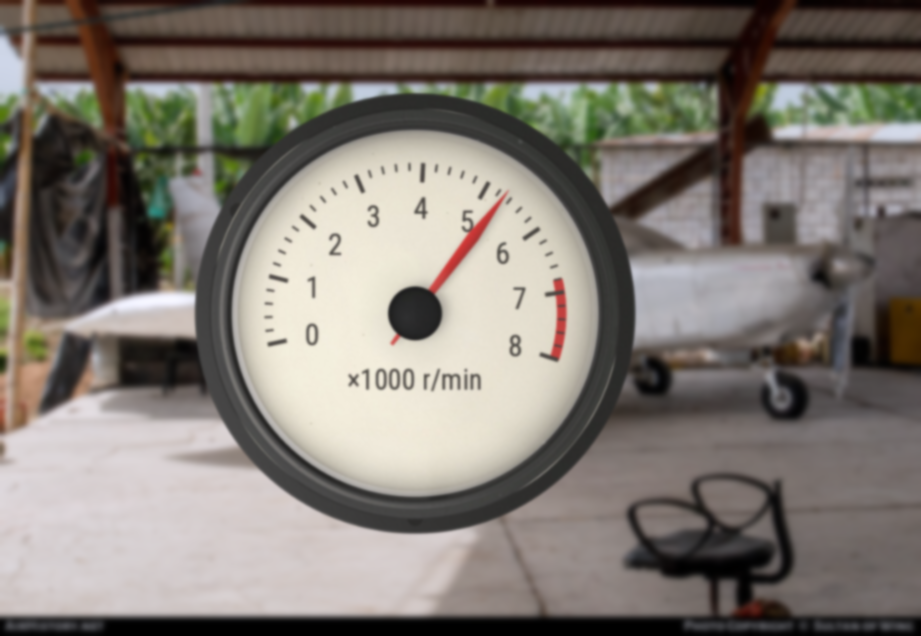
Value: rpm 5300
